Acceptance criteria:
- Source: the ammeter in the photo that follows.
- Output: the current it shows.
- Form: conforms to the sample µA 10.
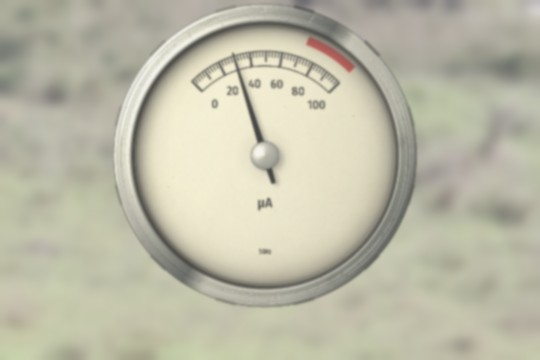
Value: µA 30
